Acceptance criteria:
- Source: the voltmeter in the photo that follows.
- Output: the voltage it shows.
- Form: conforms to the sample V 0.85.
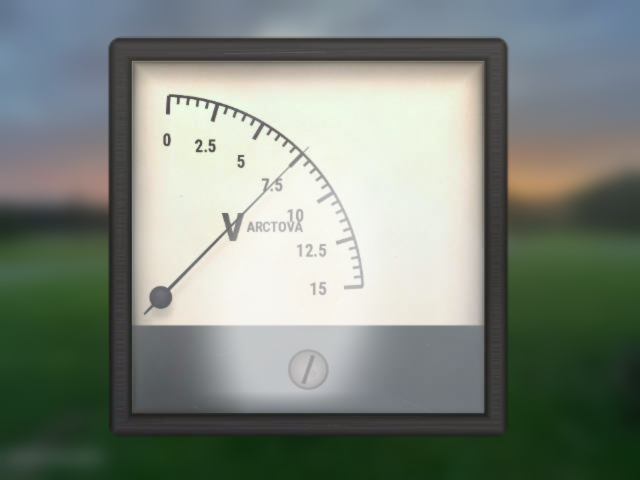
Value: V 7.5
